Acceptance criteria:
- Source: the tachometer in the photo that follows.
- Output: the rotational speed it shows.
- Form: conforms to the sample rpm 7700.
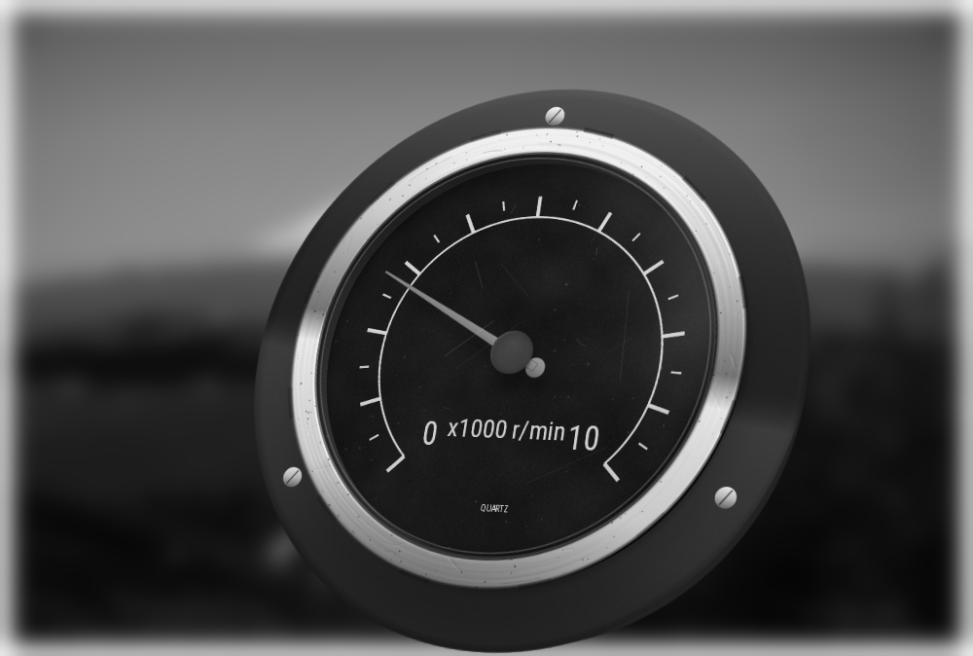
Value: rpm 2750
